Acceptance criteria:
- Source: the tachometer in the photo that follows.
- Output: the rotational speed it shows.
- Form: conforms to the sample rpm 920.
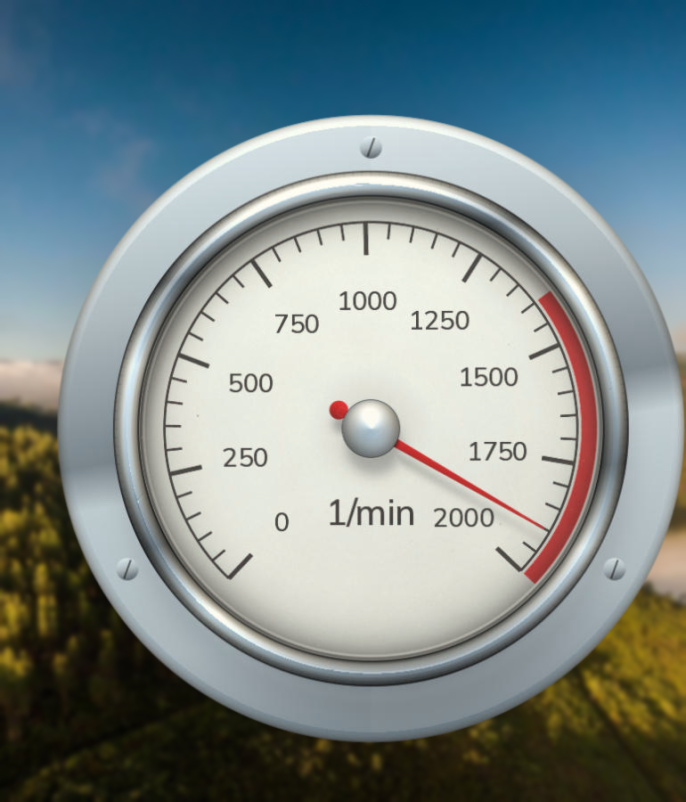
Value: rpm 1900
